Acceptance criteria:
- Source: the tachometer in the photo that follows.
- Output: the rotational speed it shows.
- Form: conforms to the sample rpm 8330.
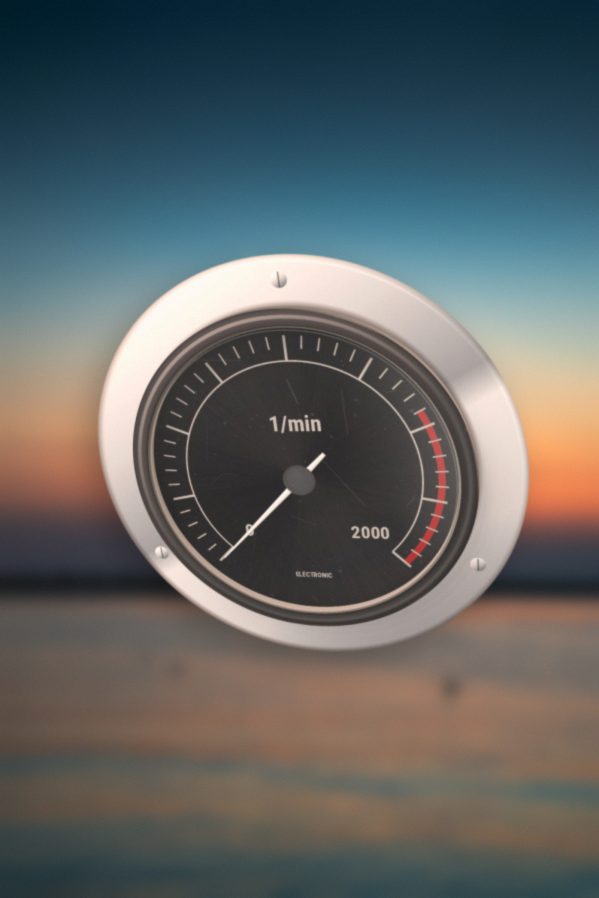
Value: rpm 0
